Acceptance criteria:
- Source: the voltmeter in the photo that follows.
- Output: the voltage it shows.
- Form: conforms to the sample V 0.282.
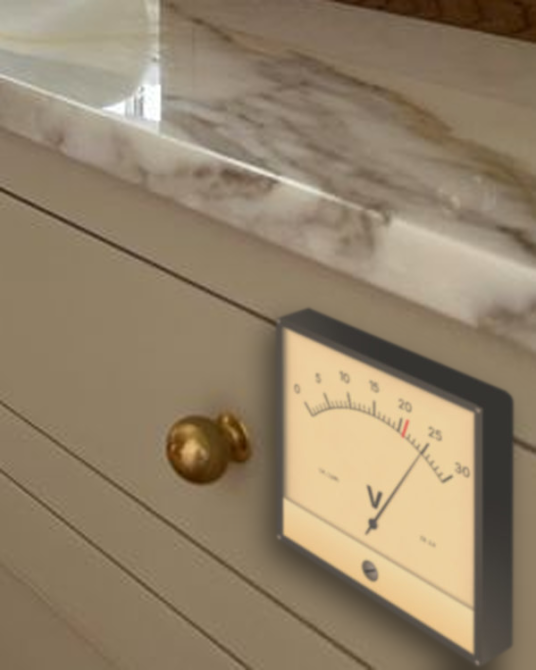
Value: V 25
